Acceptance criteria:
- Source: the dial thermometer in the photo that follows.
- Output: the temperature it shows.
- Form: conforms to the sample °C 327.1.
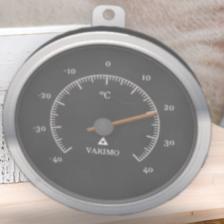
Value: °C 20
